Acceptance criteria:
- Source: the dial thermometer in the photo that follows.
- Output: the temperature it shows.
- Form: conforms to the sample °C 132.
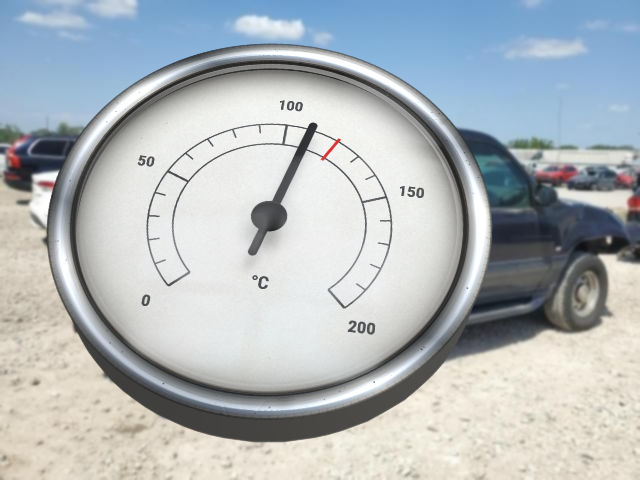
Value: °C 110
